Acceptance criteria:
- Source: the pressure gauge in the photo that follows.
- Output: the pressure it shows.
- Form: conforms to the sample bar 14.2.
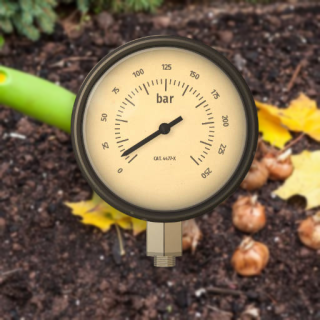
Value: bar 10
